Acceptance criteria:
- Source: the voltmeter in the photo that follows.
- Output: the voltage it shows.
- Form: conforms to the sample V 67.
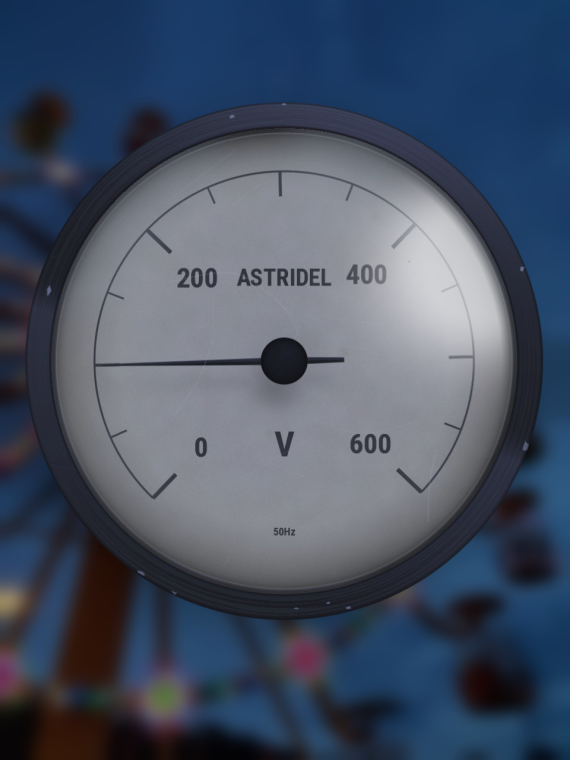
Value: V 100
